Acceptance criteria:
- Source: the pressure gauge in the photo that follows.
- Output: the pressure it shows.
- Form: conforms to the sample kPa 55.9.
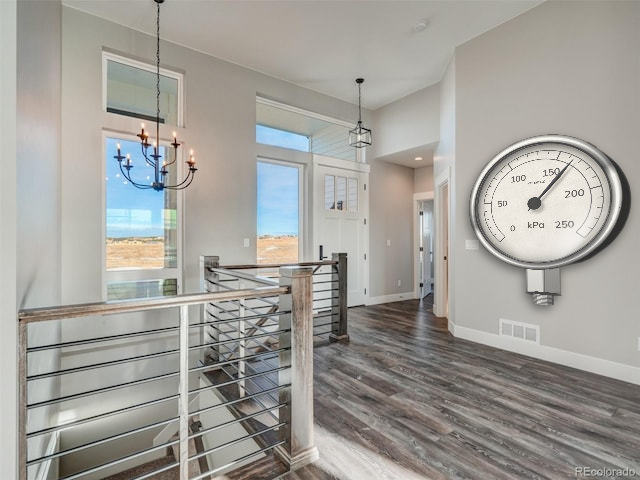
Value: kPa 165
